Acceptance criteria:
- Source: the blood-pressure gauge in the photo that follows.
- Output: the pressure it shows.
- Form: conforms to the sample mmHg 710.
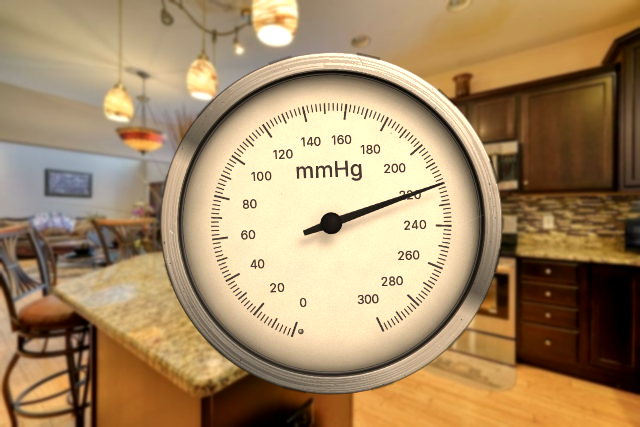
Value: mmHg 220
